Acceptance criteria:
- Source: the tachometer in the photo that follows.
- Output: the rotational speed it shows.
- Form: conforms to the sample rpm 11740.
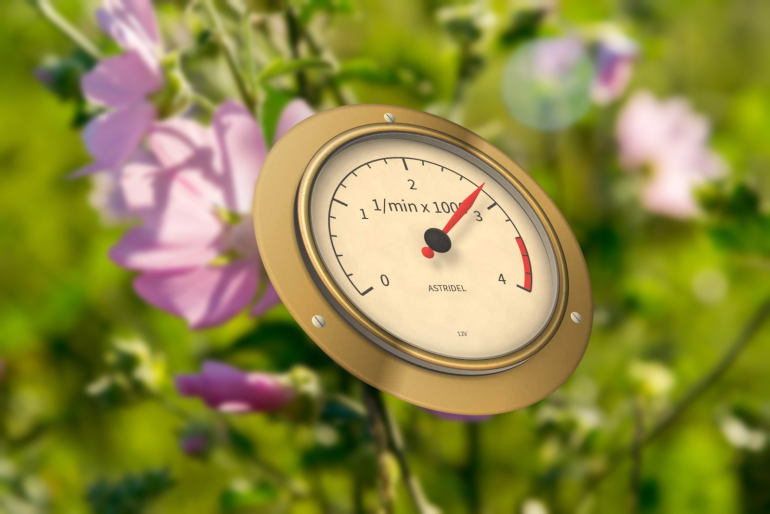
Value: rpm 2800
